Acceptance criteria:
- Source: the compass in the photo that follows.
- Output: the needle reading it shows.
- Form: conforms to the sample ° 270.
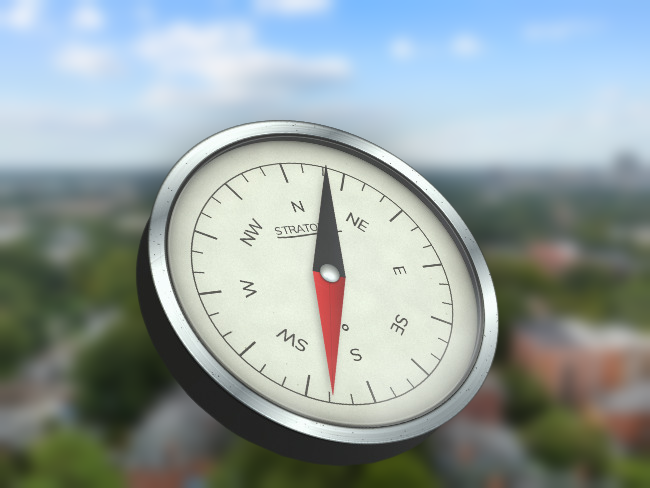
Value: ° 200
